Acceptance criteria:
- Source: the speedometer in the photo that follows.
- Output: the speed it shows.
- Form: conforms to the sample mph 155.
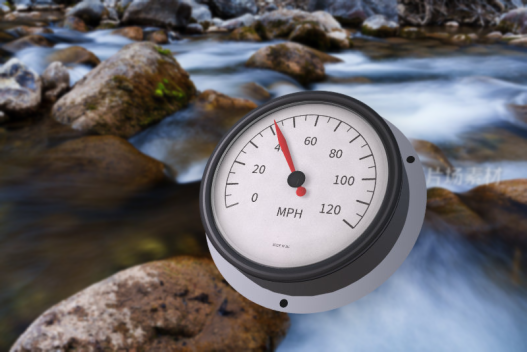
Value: mph 42.5
